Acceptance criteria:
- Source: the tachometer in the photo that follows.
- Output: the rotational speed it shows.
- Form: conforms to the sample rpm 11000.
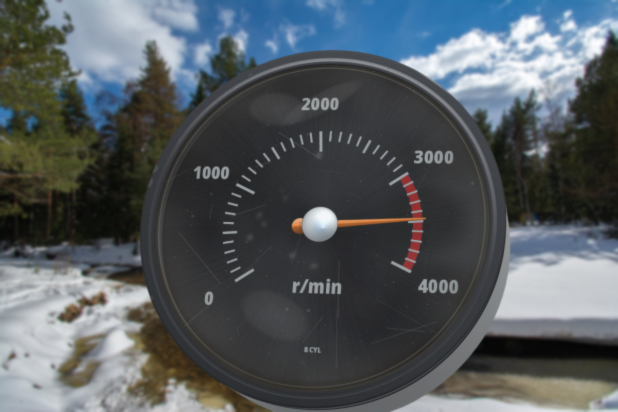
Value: rpm 3500
